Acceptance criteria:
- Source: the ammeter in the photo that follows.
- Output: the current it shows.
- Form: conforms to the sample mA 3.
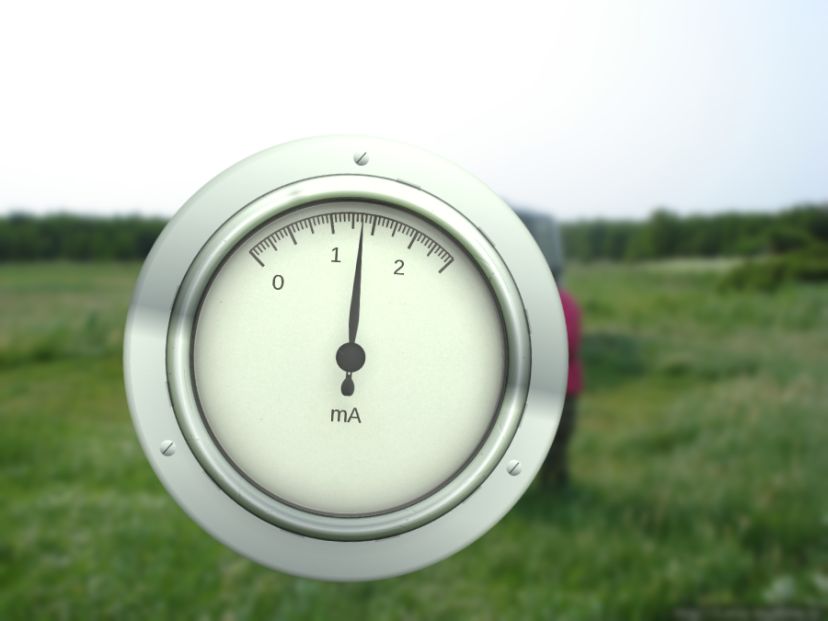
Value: mA 1.35
